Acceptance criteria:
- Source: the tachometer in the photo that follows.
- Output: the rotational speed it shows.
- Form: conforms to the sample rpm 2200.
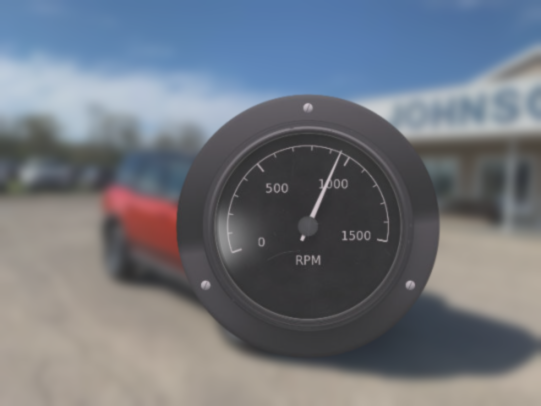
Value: rpm 950
